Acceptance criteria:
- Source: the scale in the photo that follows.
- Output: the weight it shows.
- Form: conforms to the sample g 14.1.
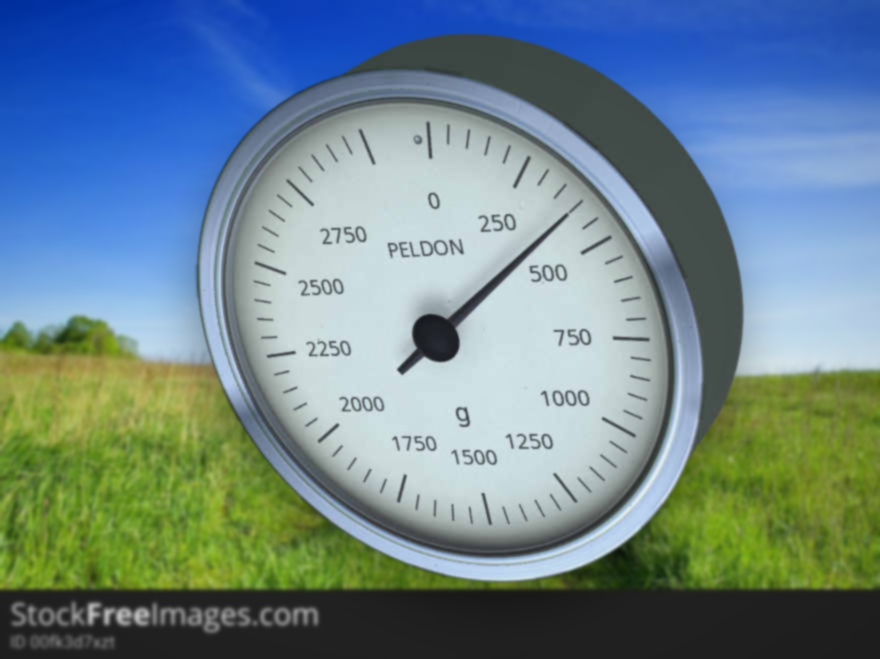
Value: g 400
